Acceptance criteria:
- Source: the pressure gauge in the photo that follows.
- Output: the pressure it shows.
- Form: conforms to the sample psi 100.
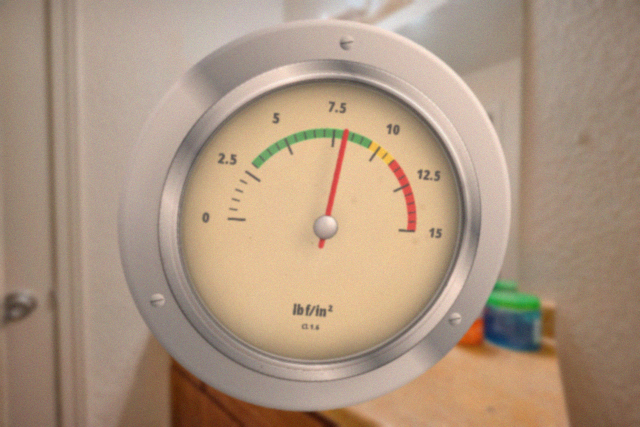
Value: psi 8
